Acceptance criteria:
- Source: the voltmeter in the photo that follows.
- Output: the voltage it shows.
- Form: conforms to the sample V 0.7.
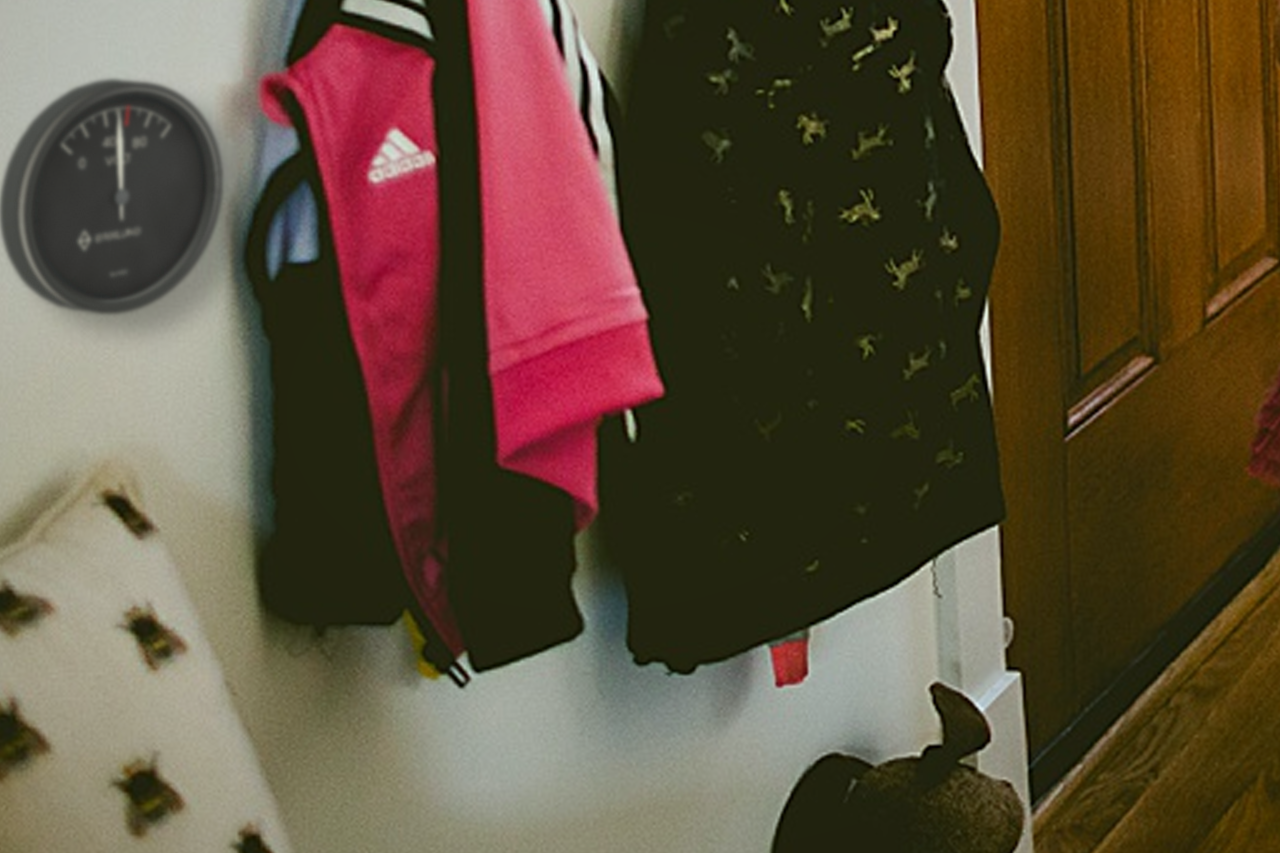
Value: V 50
